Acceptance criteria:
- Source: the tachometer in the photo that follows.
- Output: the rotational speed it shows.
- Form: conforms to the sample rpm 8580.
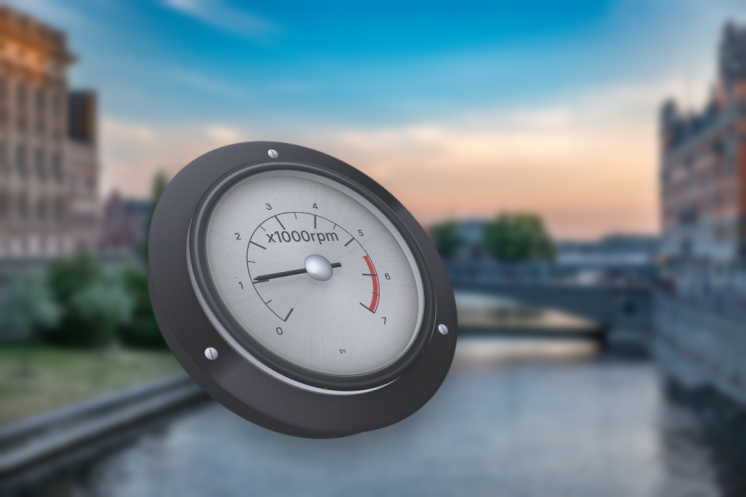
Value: rpm 1000
